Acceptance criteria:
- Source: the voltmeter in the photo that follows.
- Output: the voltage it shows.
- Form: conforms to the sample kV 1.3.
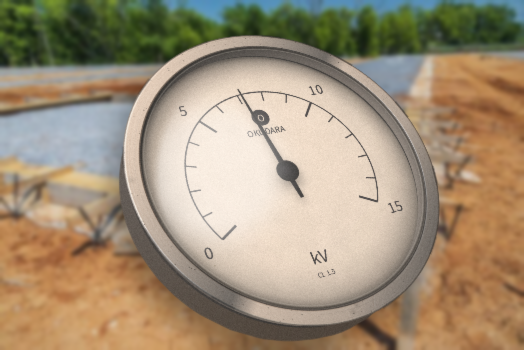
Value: kV 7
